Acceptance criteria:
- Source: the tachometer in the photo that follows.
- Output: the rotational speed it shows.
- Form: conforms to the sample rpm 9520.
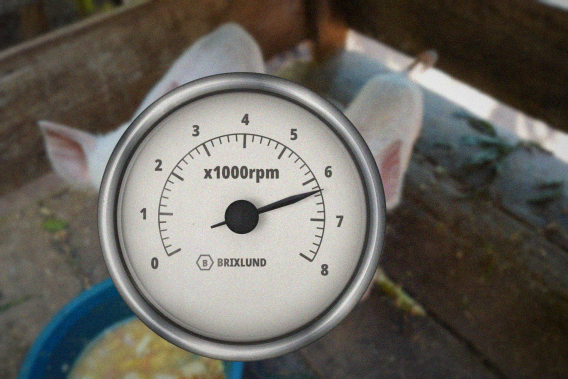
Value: rpm 6300
